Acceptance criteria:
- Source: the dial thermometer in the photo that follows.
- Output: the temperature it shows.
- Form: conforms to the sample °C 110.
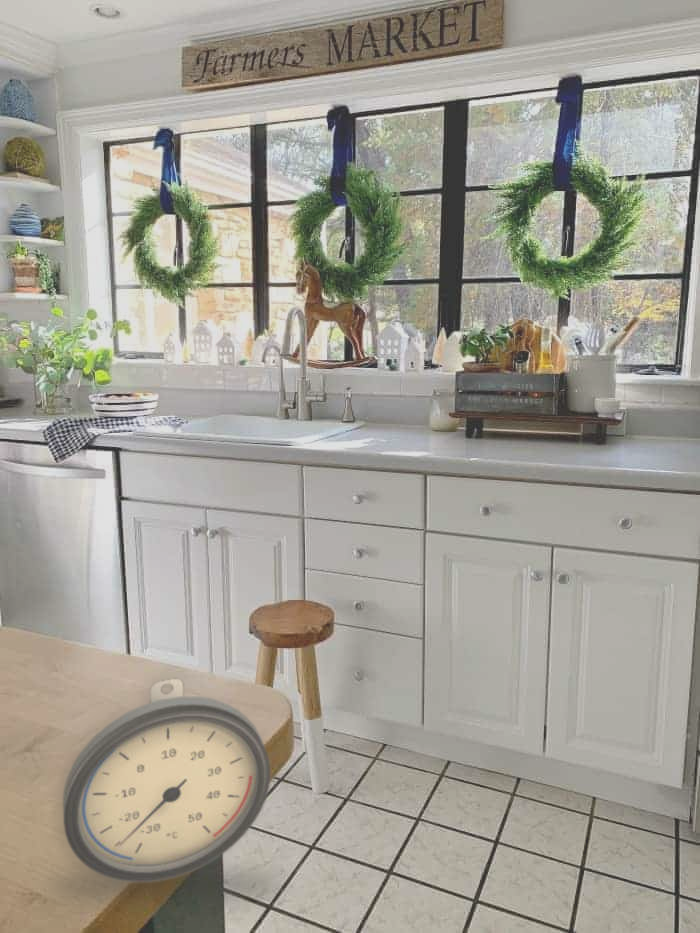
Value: °C -25
